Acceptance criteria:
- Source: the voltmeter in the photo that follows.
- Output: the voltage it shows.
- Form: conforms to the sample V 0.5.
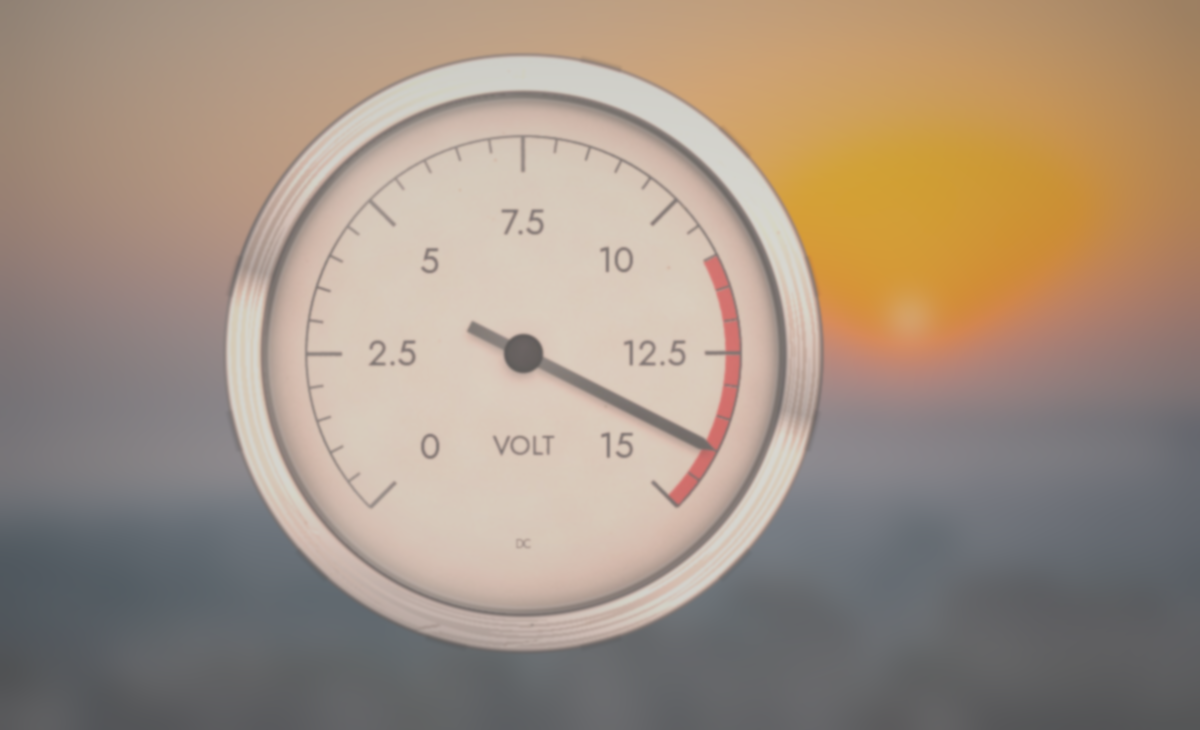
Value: V 14
